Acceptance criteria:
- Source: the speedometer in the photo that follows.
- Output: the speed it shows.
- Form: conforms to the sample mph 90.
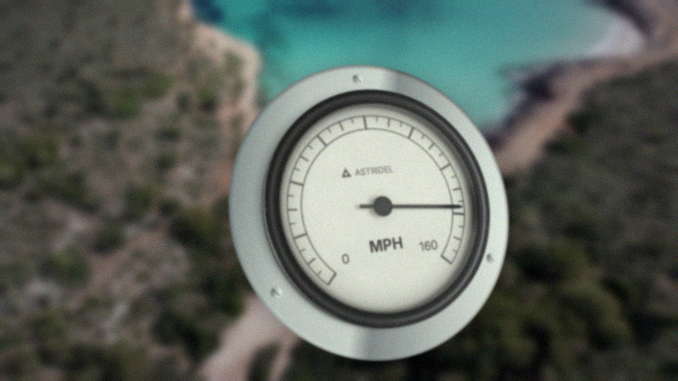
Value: mph 137.5
